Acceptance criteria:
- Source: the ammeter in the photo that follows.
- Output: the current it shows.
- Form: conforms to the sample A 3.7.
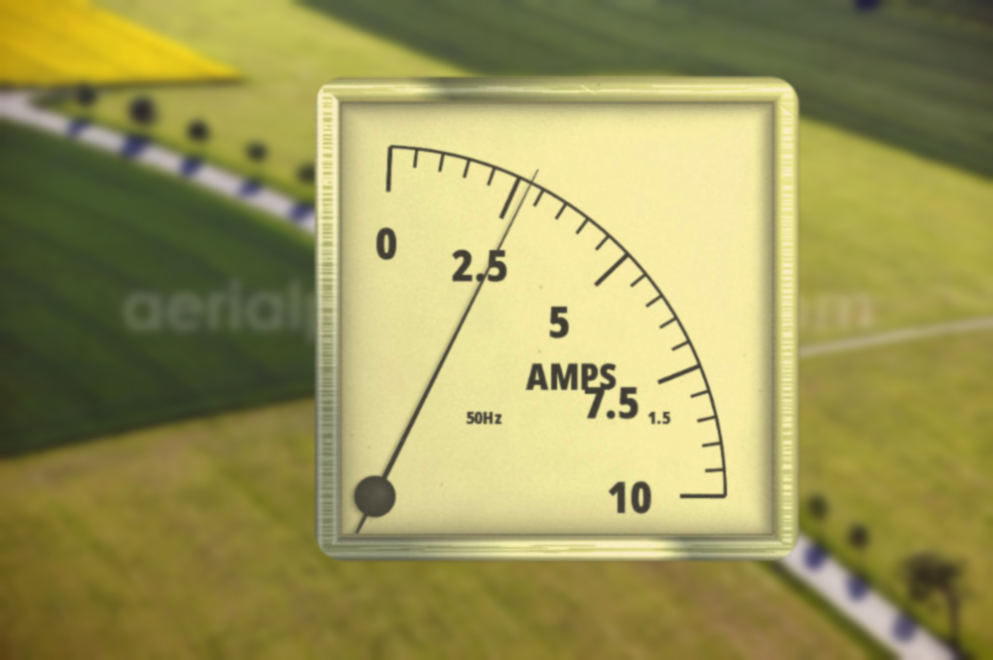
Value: A 2.75
